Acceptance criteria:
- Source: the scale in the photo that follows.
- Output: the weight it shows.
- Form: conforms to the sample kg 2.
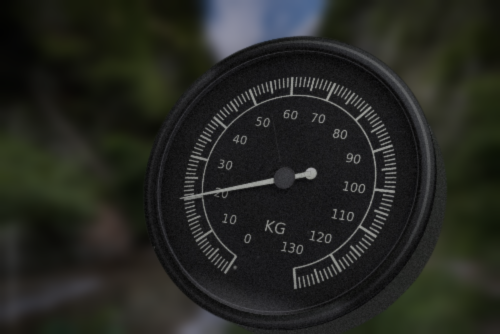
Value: kg 20
